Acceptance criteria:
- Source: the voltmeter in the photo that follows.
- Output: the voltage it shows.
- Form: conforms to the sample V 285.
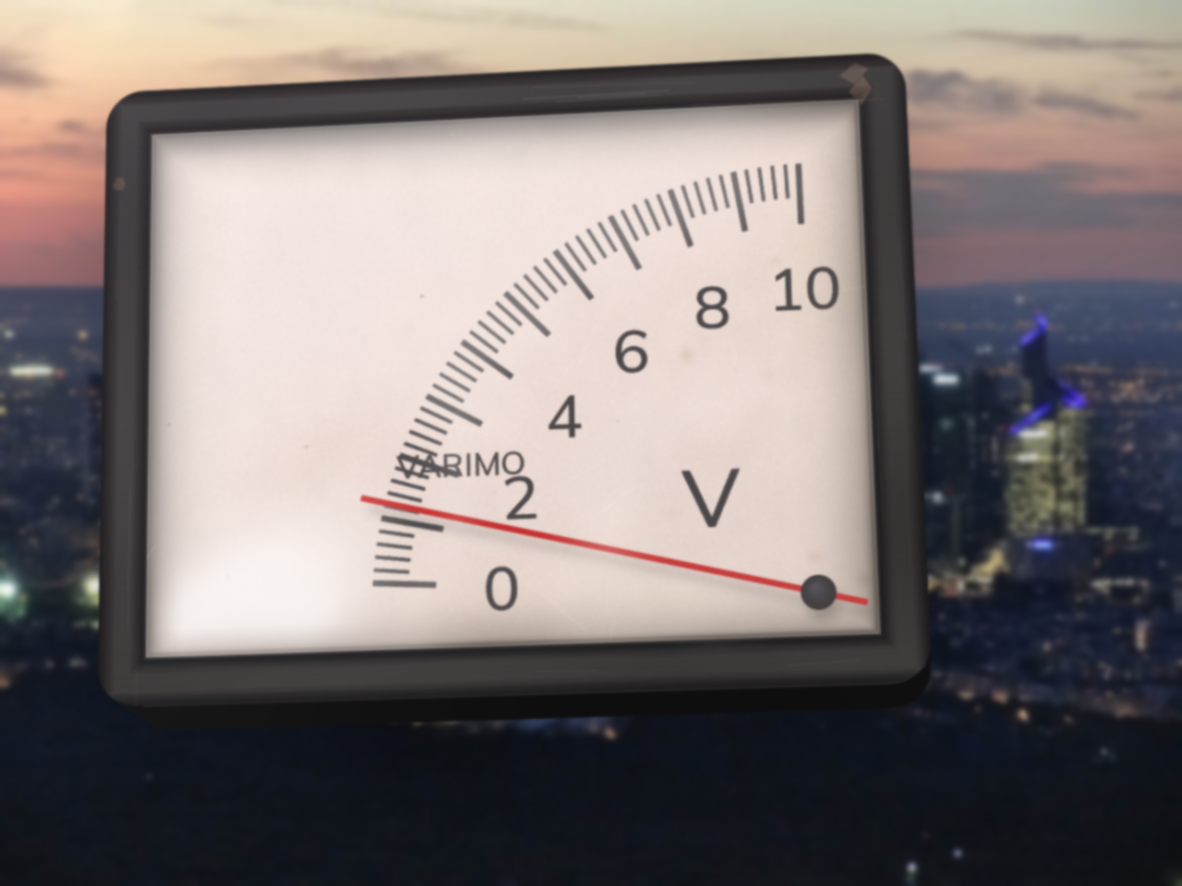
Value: V 1.2
